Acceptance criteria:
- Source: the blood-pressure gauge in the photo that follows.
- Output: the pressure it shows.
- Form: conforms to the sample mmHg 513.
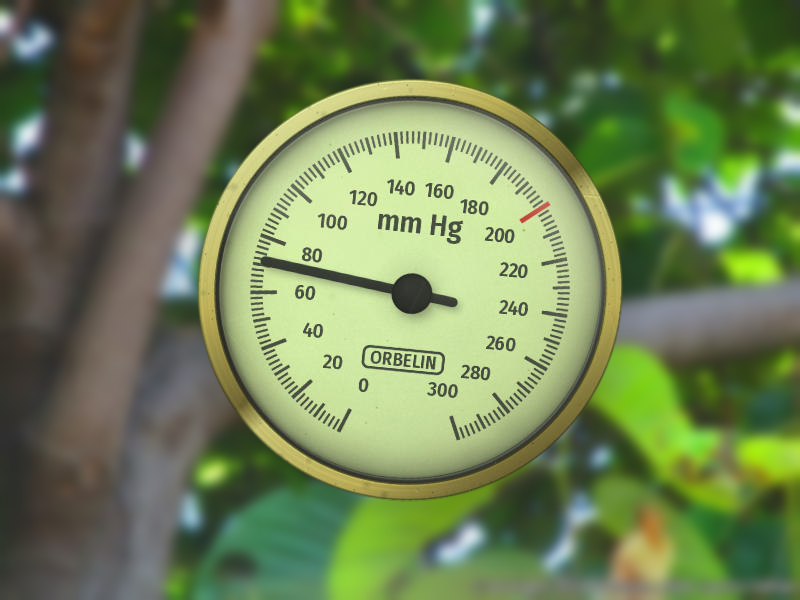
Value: mmHg 72
